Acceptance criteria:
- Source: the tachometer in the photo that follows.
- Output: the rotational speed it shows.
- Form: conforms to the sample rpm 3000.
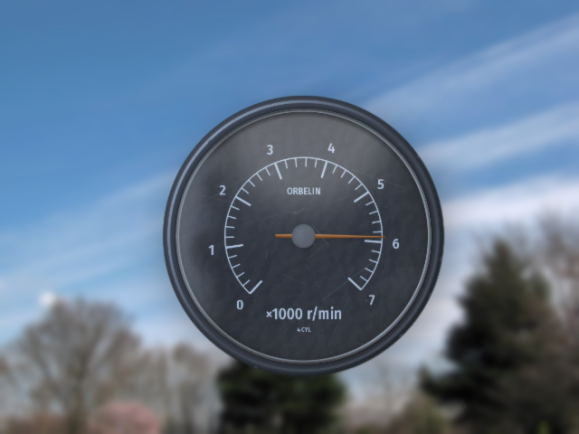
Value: rpm 5900
